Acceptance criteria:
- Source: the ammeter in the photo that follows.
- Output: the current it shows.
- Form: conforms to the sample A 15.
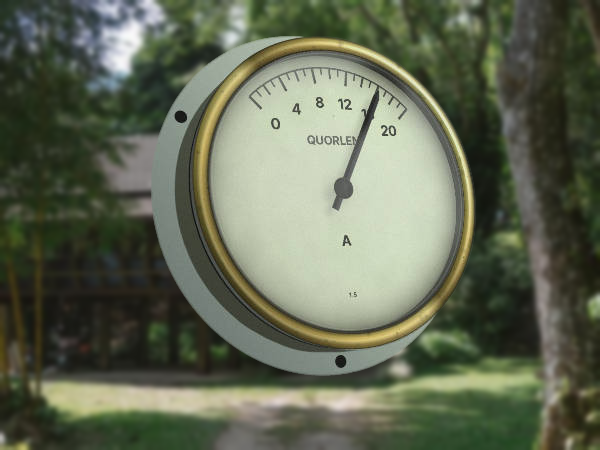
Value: A 16
